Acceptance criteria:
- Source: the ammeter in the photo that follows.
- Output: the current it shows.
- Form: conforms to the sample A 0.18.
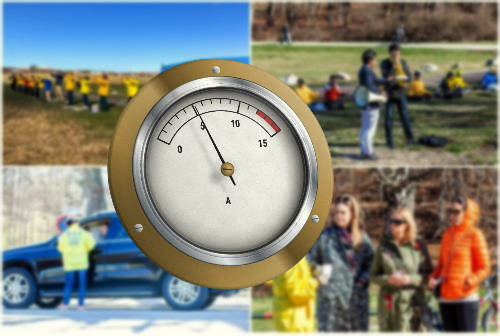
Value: A 5
